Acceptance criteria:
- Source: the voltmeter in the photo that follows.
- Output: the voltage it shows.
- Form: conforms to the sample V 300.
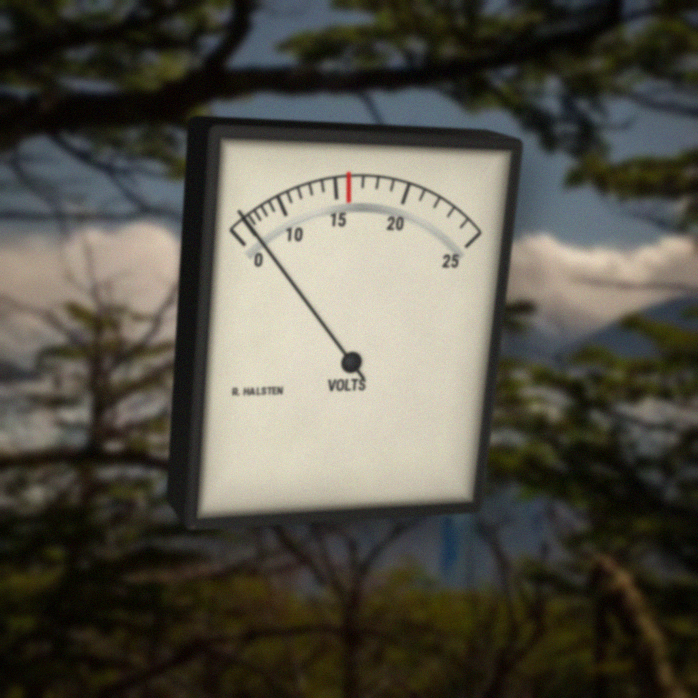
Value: V 5
